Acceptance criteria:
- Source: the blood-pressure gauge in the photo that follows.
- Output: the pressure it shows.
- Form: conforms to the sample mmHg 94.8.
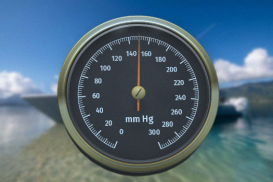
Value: mmHg 150
